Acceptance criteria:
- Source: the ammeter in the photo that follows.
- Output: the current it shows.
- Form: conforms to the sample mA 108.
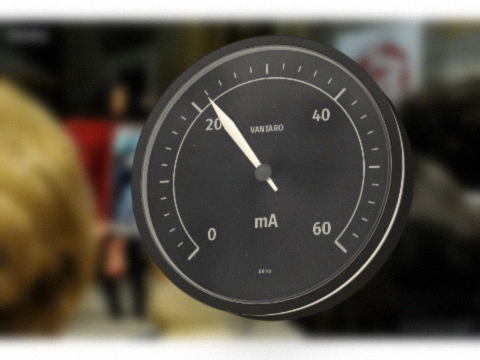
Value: mA 22
